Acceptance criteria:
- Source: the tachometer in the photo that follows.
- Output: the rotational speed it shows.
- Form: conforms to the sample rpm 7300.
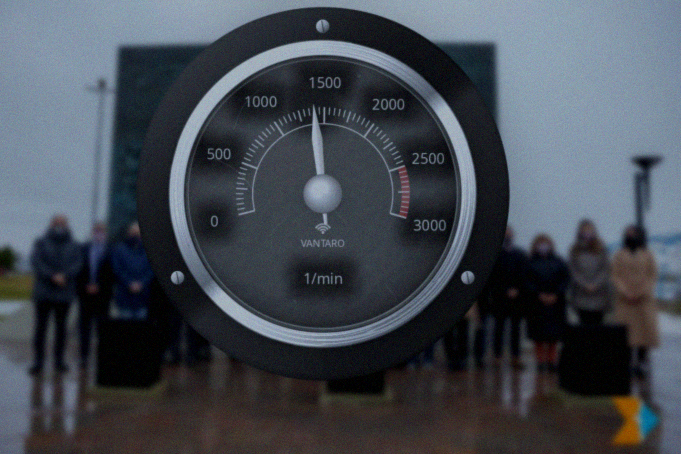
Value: rpm 1400
